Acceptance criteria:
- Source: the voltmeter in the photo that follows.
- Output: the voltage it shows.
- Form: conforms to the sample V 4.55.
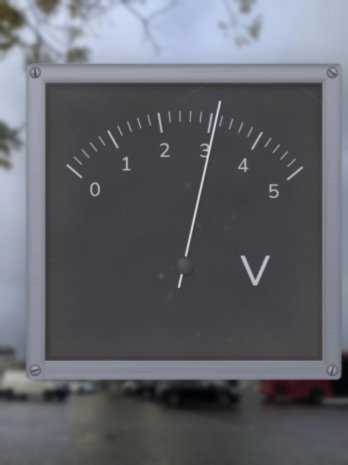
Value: V 3.1
